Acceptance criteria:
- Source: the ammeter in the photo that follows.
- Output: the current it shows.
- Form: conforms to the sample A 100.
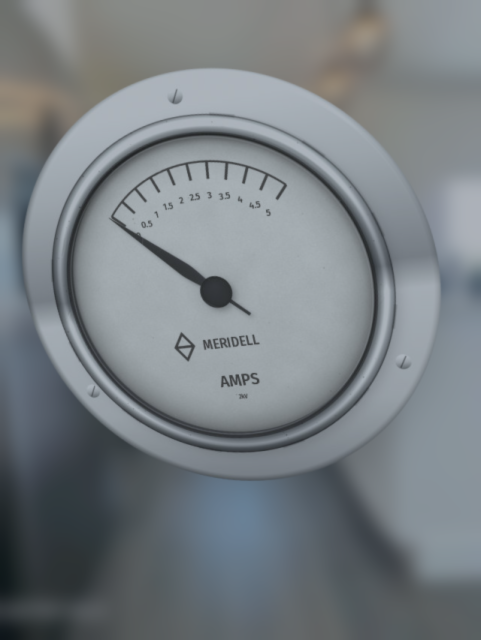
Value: A 0
